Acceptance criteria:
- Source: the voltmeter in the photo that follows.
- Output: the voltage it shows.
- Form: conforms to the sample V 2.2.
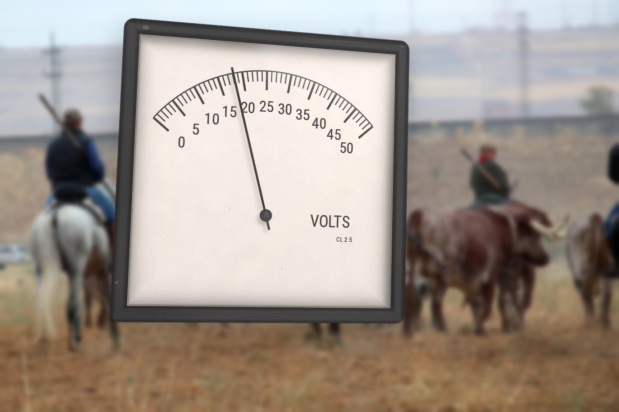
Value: V 18
